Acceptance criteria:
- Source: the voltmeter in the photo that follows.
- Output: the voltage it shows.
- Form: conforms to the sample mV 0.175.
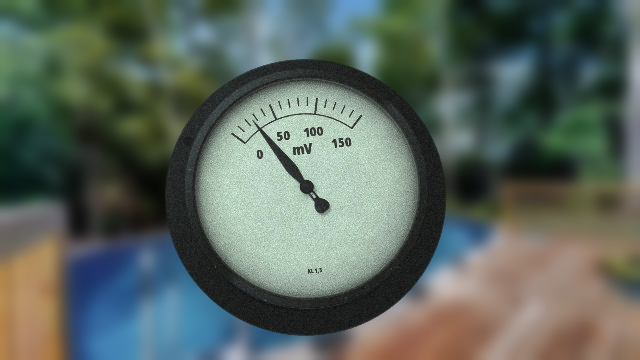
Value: mV 25
